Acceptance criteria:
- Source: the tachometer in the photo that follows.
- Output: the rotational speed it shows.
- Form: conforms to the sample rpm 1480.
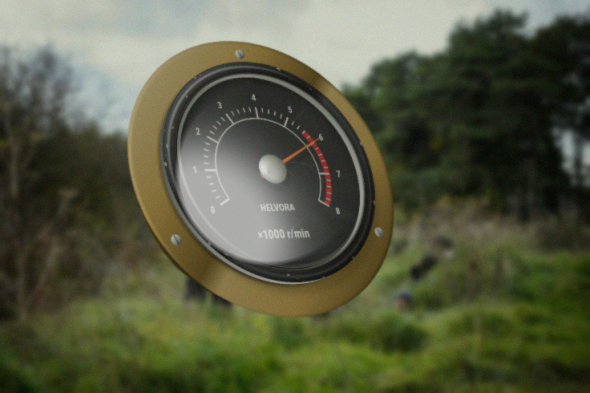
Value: rpm 6000
